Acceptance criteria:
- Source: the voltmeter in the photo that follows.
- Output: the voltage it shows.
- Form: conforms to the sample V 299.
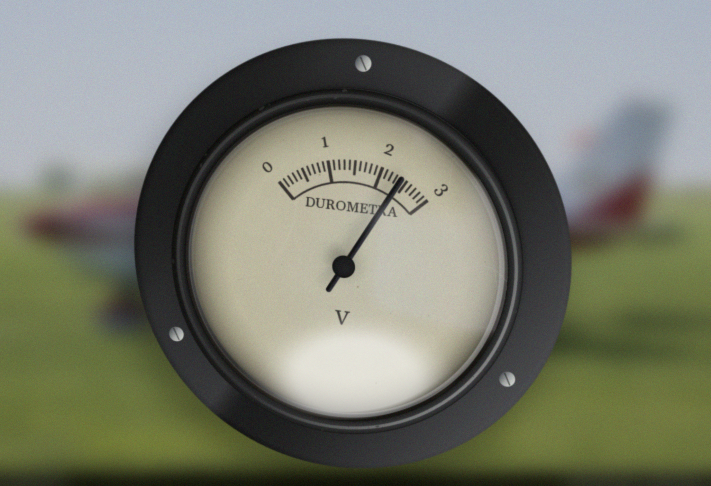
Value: V 2.4
